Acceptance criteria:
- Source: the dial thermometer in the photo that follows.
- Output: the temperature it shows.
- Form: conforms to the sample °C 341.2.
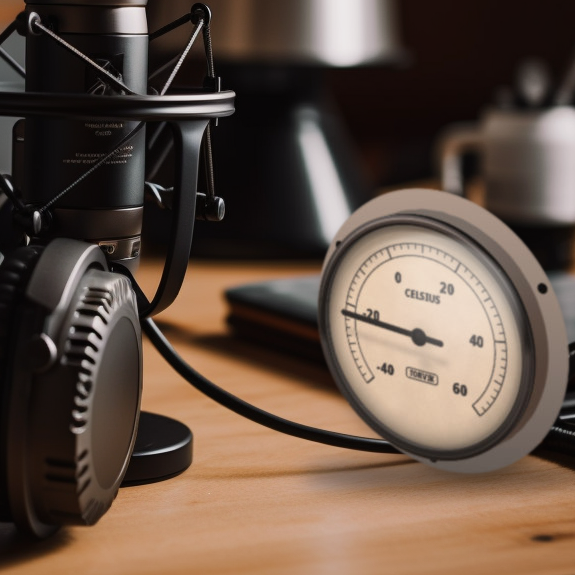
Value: °C -22
